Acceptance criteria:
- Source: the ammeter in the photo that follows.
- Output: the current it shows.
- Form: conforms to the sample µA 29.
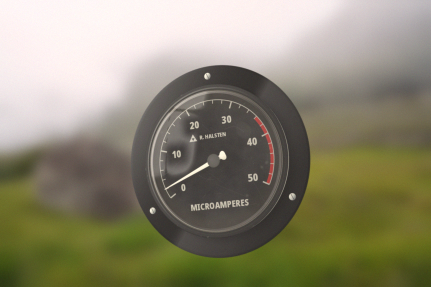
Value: µA 2
